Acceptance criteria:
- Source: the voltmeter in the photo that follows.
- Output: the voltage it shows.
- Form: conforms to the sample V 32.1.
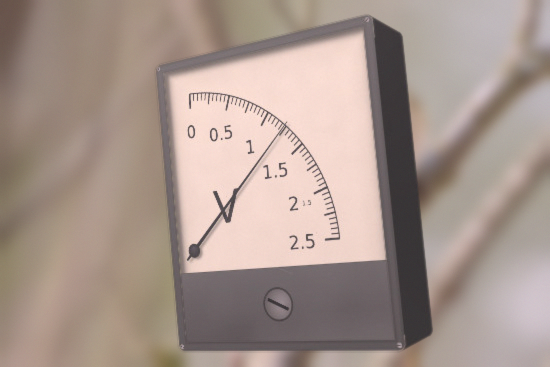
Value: V 1.25
